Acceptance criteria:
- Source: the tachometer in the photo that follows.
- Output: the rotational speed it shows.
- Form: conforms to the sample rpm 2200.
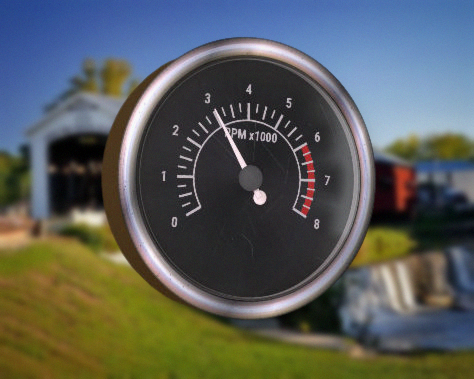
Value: rpm 3000
